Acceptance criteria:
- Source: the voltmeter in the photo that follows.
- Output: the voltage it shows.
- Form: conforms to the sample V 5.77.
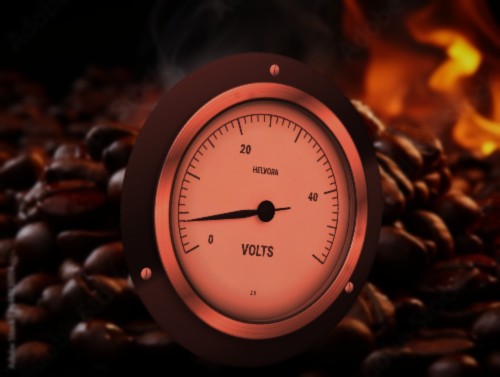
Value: V 4
